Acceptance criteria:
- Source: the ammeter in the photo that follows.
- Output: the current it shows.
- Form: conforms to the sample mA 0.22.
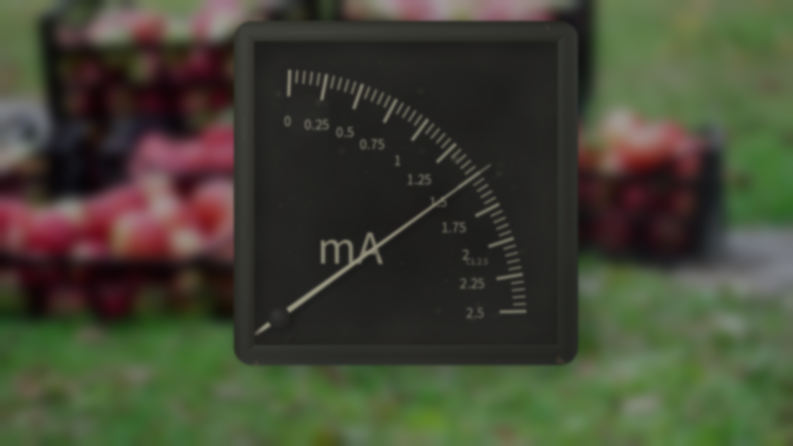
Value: mA 1.5
